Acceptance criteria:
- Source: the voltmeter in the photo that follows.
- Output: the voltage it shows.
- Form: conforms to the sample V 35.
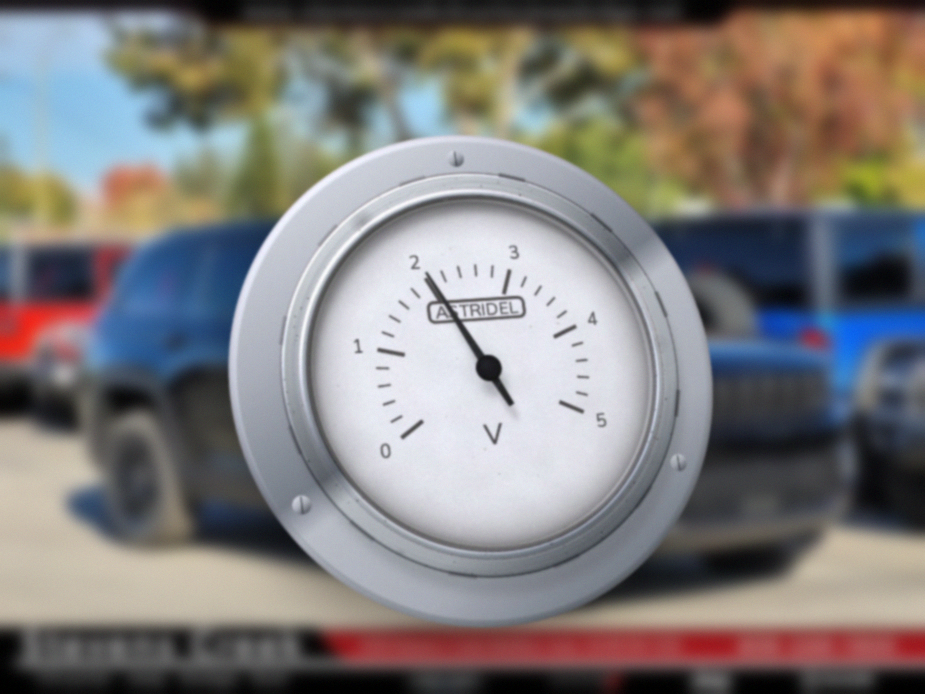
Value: V 2
